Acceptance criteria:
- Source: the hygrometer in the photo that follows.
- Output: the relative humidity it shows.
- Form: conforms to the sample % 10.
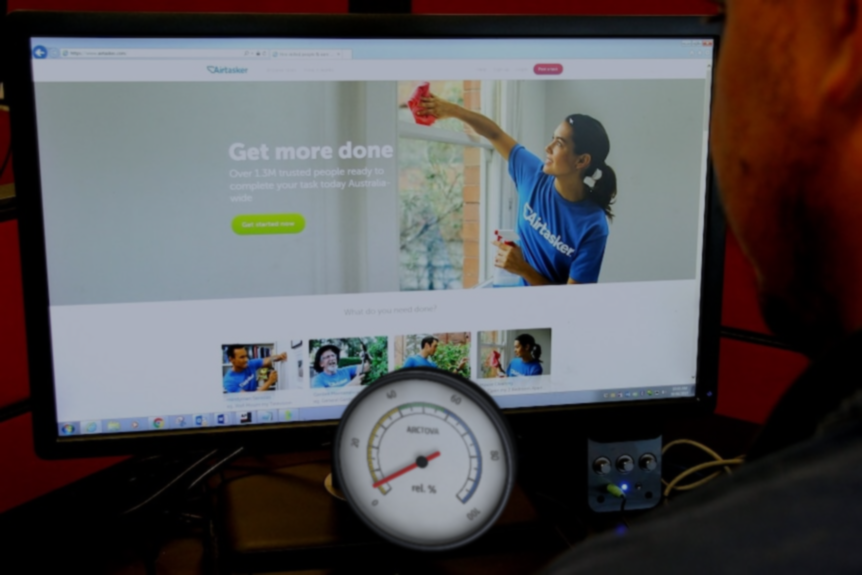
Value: % 5
